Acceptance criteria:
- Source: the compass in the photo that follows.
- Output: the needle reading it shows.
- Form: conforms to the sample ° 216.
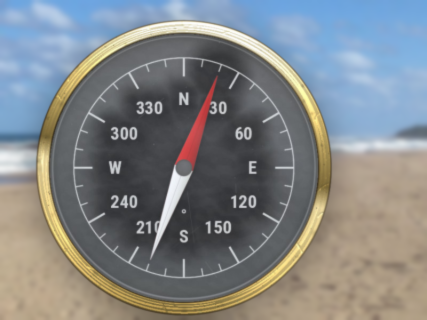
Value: ° 20
